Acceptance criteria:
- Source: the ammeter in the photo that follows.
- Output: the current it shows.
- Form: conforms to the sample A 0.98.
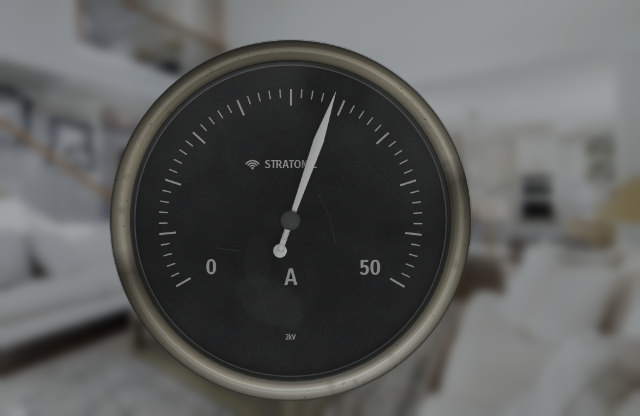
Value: A 29
